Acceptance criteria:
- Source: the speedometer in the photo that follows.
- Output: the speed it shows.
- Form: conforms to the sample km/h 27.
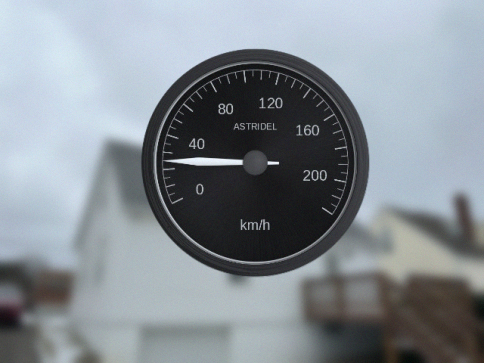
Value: km/h 25
